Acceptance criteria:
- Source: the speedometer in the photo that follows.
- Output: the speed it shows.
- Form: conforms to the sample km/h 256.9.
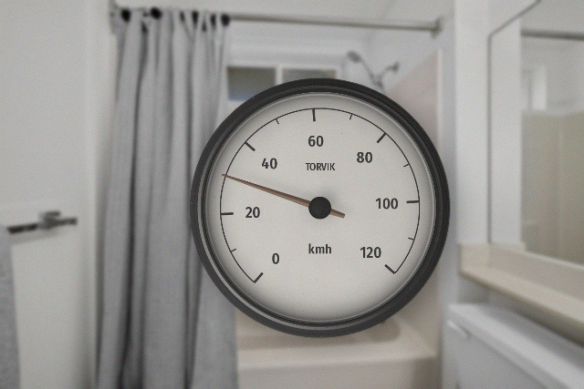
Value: km/h 30
